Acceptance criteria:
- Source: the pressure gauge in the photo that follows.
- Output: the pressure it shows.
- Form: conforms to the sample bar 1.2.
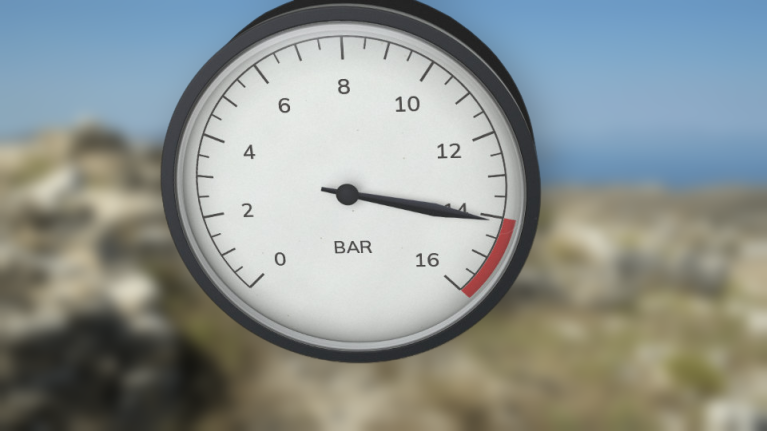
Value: bar 14
